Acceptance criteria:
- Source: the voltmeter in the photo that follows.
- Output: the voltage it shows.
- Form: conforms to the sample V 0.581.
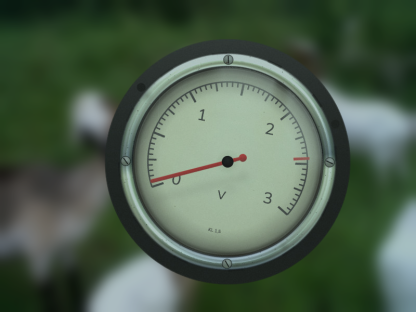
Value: V 0.05
